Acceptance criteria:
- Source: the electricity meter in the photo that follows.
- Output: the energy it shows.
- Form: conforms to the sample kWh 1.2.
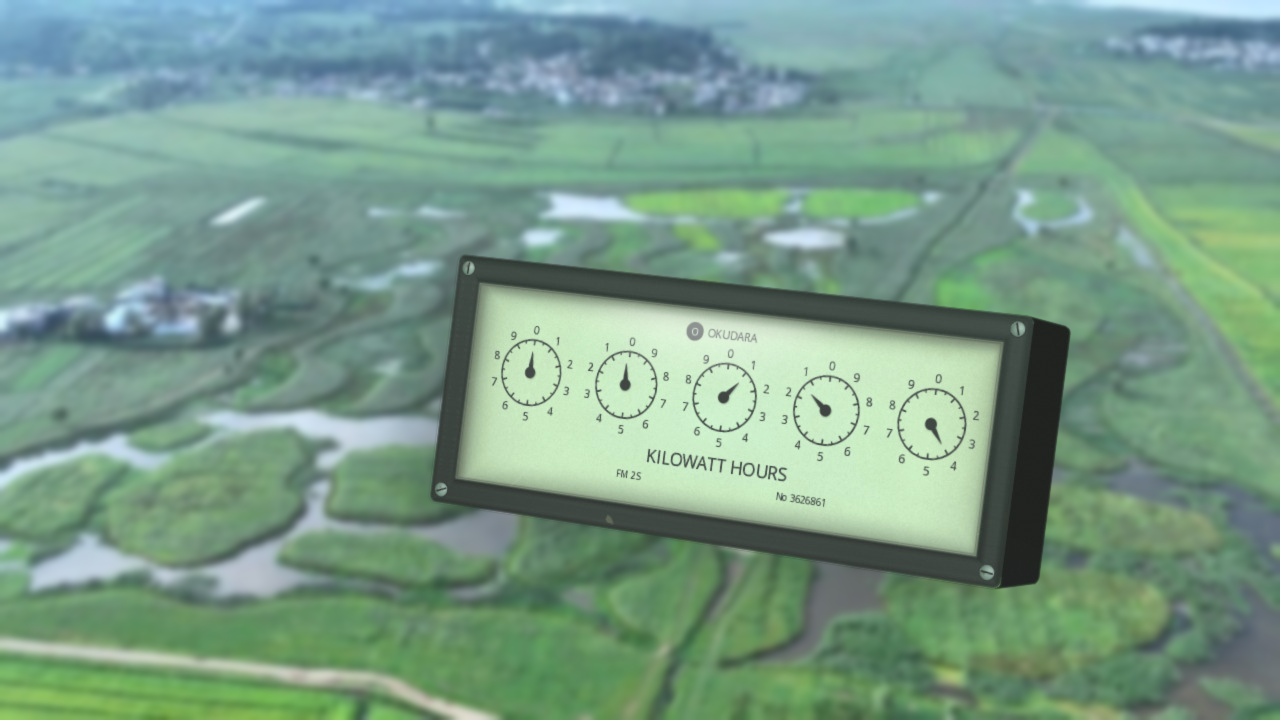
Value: kWh 114
